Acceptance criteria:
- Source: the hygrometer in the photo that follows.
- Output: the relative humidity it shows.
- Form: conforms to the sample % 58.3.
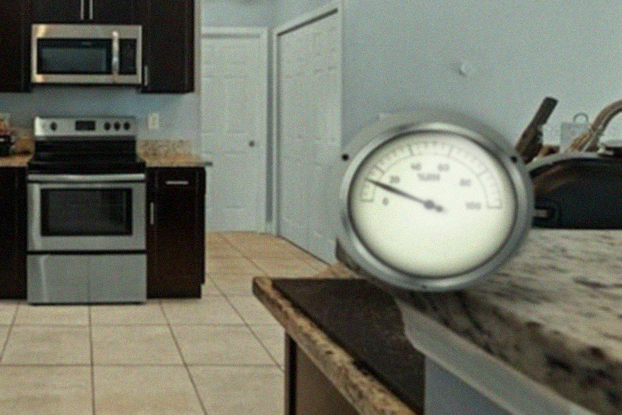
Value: % 12
